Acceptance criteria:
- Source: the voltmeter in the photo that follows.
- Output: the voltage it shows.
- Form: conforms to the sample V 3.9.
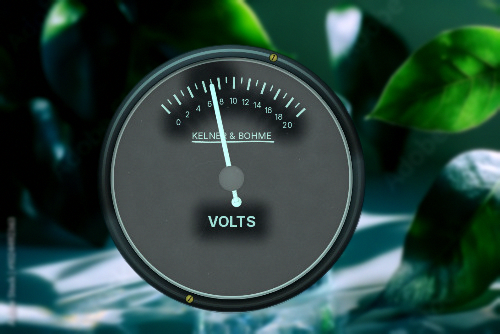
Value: V 7
